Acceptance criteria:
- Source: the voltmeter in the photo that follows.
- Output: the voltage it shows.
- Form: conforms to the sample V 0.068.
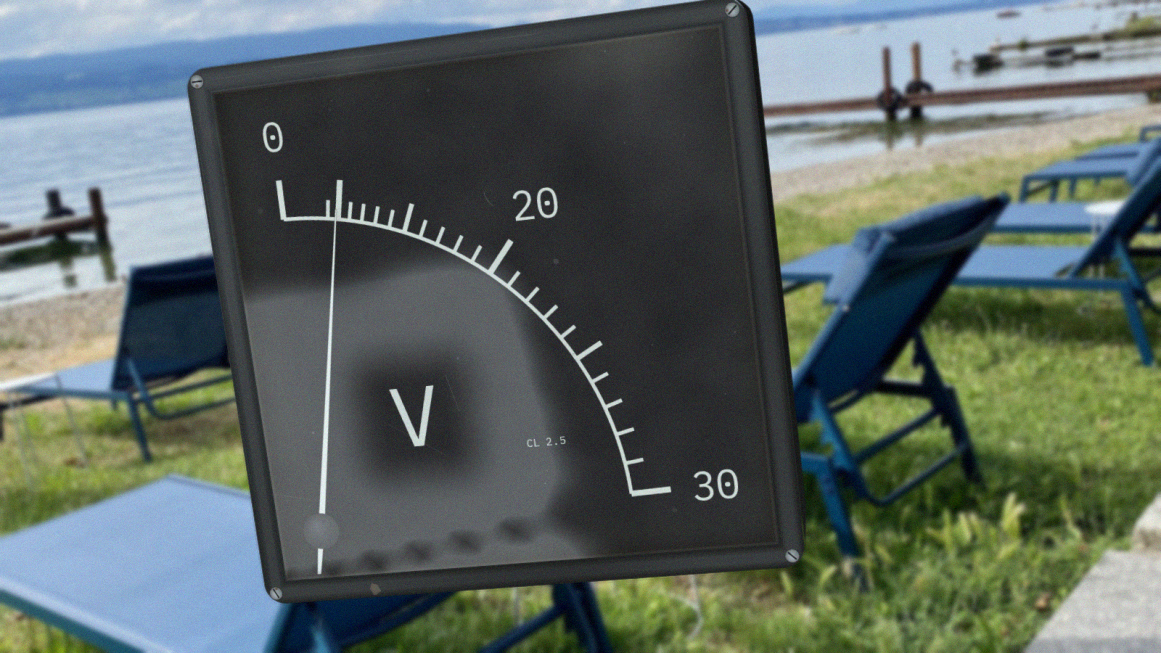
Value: V 10
